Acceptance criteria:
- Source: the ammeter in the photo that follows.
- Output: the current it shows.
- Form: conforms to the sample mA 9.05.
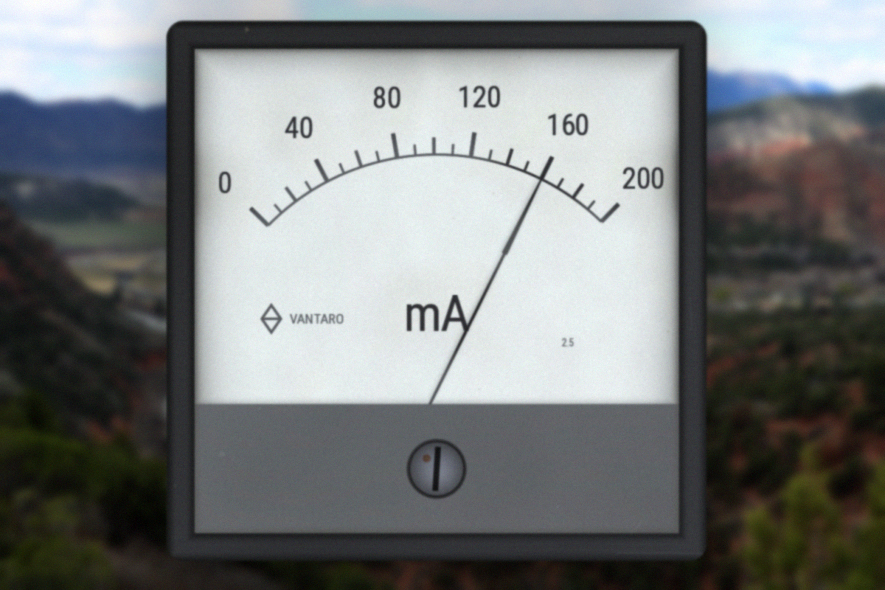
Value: mA 160
